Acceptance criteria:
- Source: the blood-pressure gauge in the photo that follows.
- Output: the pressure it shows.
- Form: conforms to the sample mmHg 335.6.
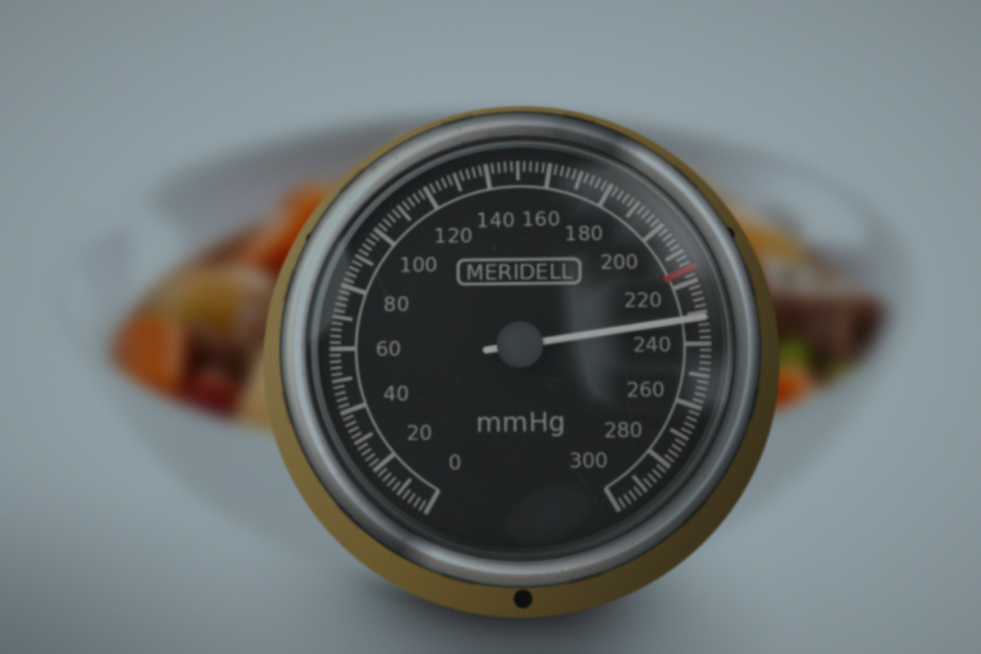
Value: mmHg 232
